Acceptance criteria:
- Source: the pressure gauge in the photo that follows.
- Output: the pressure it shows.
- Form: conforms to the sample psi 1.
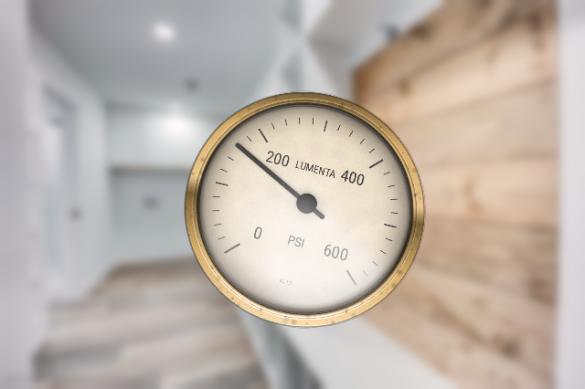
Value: psi 160
